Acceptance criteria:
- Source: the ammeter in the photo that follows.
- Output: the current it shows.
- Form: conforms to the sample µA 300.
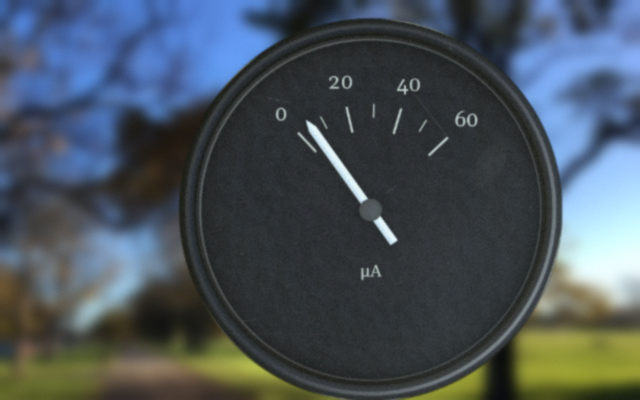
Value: µA 5
